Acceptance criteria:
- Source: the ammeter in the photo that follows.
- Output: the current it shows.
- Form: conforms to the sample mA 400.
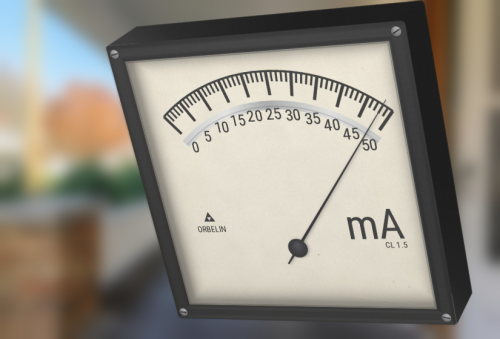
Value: mA 48
